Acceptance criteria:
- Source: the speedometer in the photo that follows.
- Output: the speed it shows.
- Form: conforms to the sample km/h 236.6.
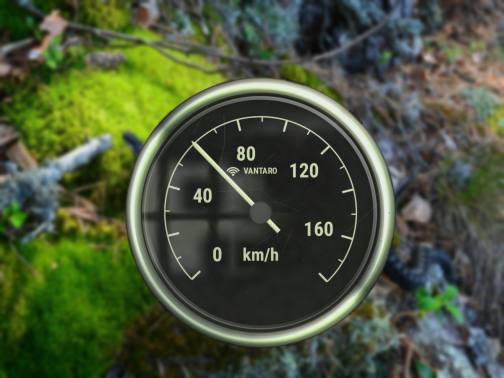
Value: km/h 60
